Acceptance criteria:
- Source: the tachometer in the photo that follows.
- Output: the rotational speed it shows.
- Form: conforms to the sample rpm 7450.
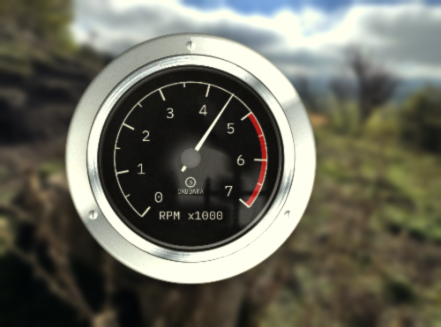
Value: rpm 4500
